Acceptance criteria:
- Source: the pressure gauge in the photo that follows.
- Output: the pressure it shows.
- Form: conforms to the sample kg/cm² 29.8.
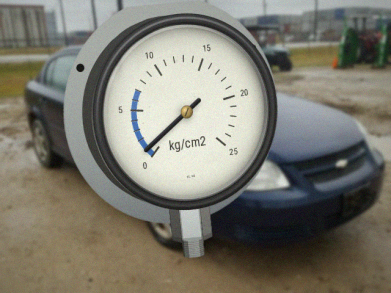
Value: kg/cm² 1
